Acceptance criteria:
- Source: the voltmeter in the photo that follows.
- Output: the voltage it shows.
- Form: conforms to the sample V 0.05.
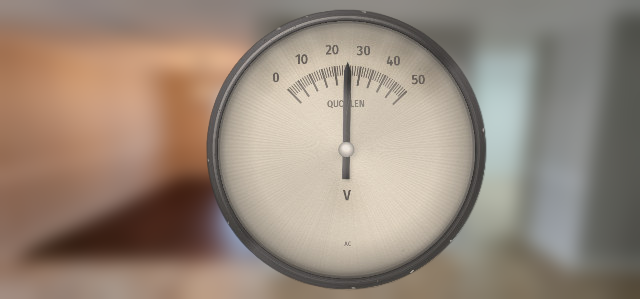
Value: V 25
